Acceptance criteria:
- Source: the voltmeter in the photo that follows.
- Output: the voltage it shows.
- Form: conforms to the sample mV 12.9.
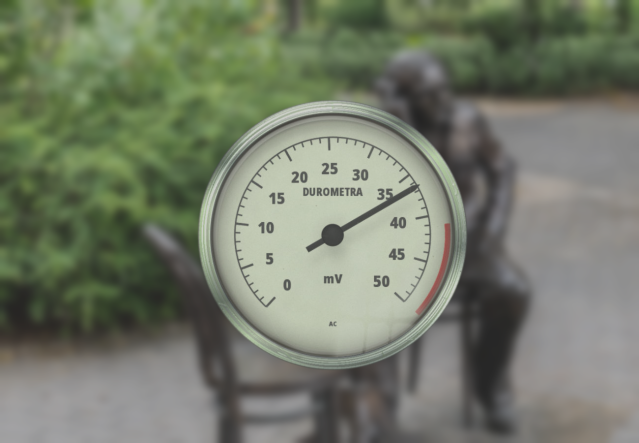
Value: mV 36.5
